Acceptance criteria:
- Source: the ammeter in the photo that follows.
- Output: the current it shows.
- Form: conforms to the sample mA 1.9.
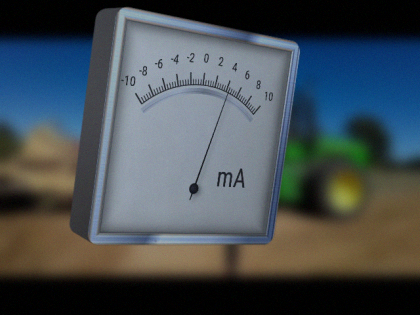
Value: mA 4
